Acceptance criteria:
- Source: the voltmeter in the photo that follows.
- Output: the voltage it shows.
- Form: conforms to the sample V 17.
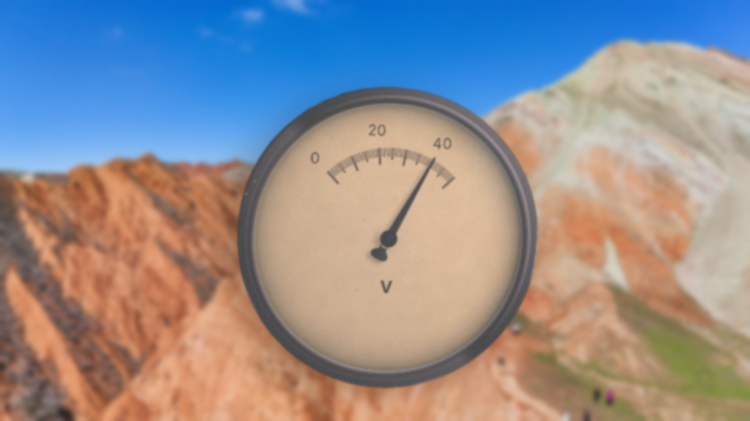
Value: V 40
